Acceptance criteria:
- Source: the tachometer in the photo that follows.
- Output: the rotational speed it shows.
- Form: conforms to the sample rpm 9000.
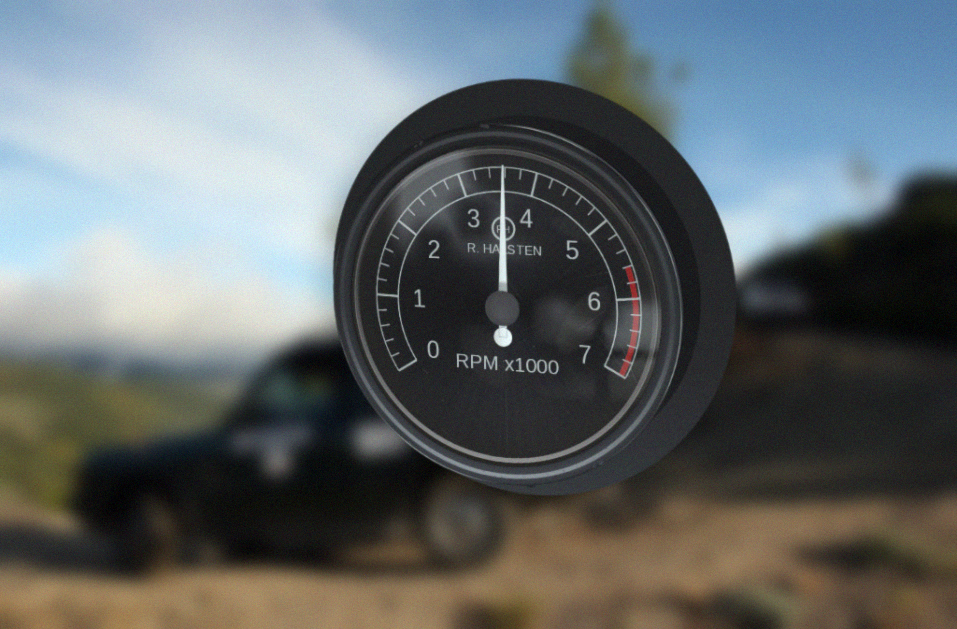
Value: rpm 3600
